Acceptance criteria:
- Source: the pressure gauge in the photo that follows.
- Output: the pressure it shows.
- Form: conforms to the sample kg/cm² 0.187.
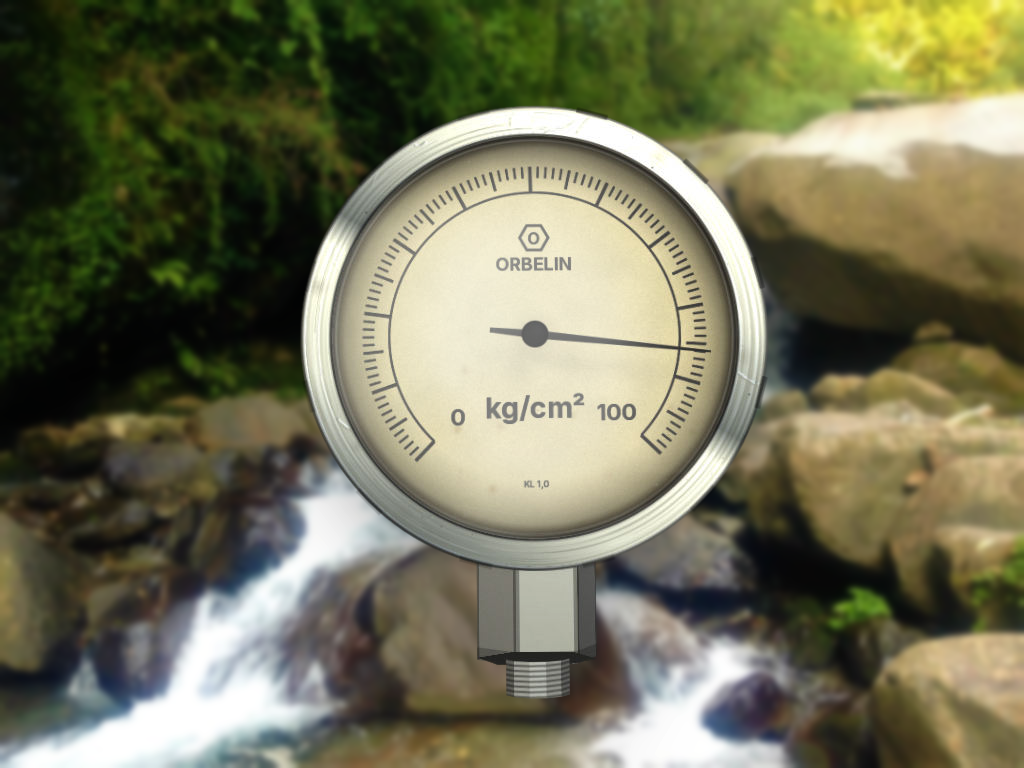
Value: kg/cm² 86
